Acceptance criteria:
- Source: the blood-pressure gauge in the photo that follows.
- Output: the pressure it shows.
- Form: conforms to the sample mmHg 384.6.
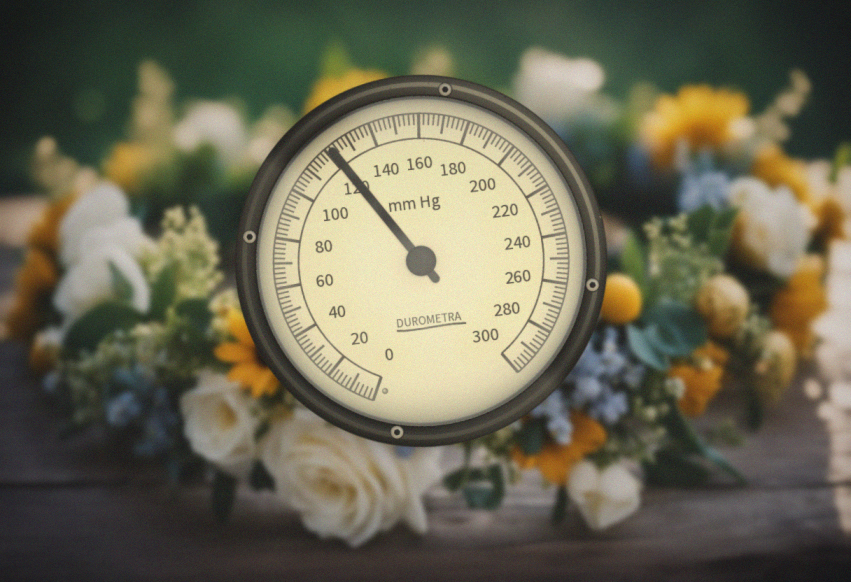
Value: mmHg 122
